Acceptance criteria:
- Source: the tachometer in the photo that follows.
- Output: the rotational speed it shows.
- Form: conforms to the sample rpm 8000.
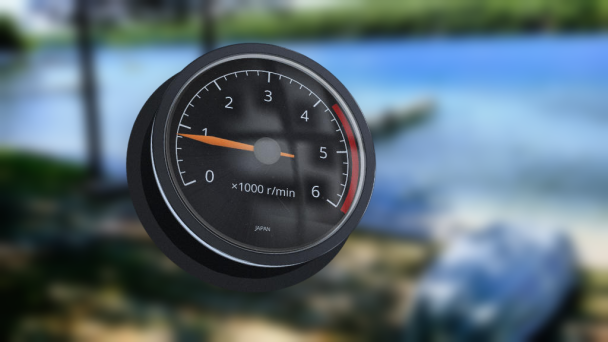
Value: rpm 800
